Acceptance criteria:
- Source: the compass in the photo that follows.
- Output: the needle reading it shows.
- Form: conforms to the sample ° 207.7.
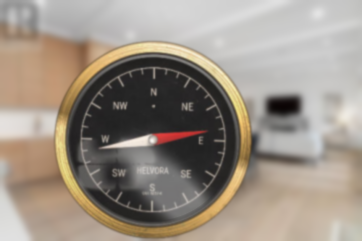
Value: ° 80
